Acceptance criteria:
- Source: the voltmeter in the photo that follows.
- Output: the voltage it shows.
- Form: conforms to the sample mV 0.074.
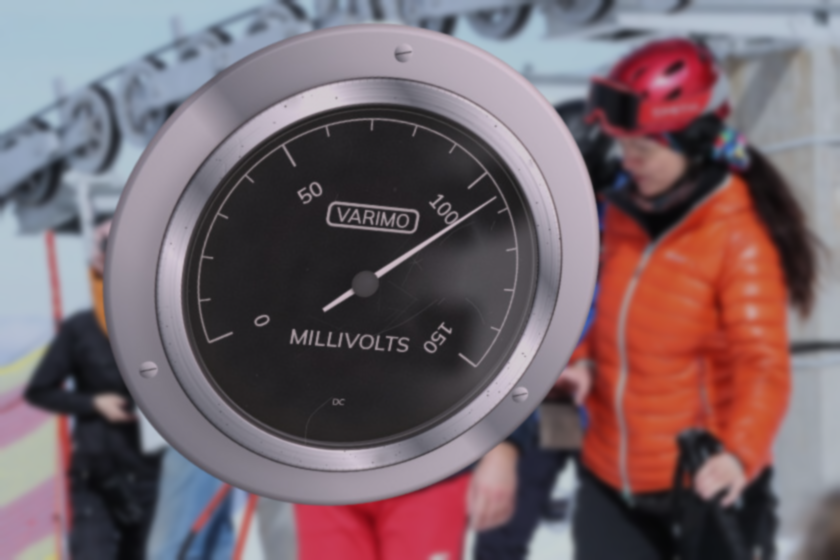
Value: mV 105
